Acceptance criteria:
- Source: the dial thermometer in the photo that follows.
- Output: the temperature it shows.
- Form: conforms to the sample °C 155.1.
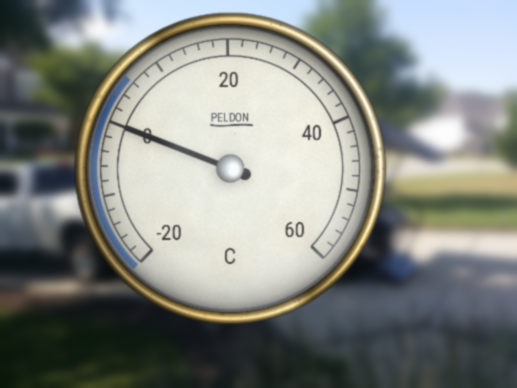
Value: °C 0
